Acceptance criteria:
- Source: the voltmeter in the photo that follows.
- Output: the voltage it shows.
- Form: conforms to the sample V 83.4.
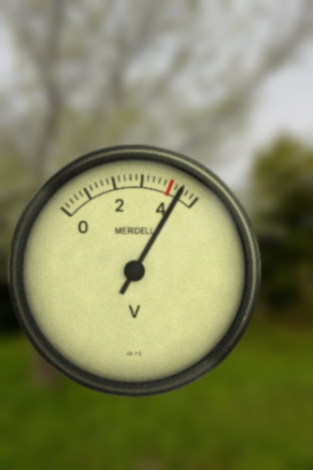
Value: V 4.4
